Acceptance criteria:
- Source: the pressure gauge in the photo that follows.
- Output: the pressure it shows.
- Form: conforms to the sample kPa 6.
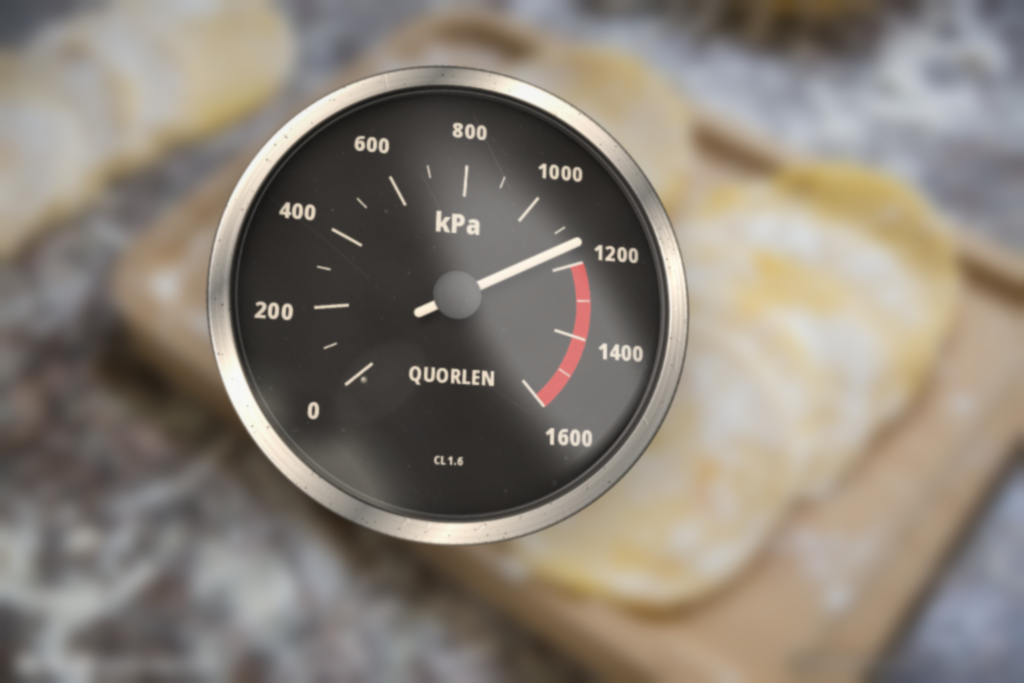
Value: kPa 1150
